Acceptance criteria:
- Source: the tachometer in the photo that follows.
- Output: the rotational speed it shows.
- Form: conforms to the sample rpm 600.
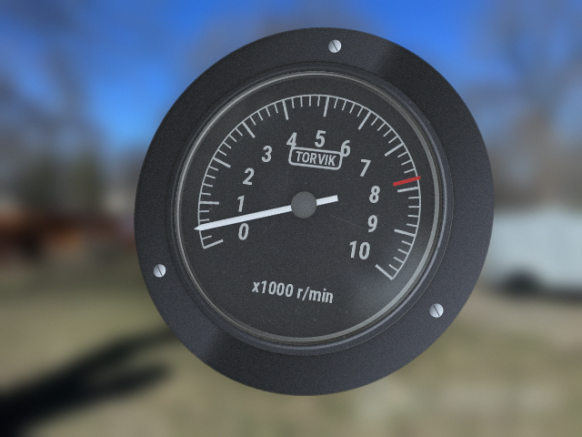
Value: rpm 400
